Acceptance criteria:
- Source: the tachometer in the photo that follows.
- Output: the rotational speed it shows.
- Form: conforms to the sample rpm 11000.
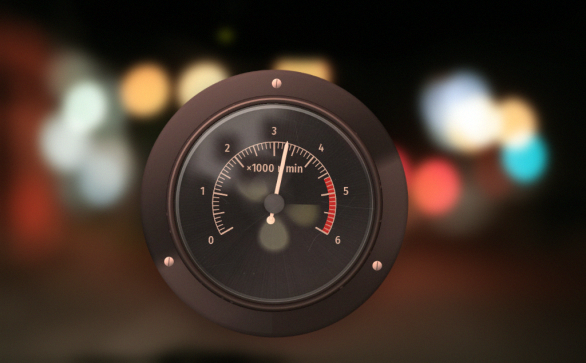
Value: rpm 3300
